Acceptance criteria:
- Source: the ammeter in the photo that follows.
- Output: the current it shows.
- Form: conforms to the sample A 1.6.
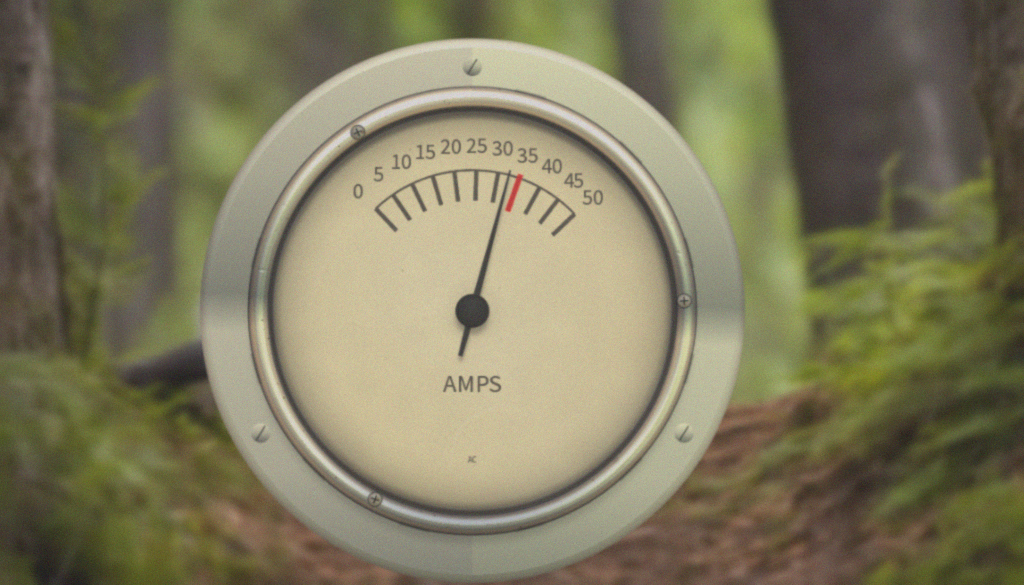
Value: A 32.5
